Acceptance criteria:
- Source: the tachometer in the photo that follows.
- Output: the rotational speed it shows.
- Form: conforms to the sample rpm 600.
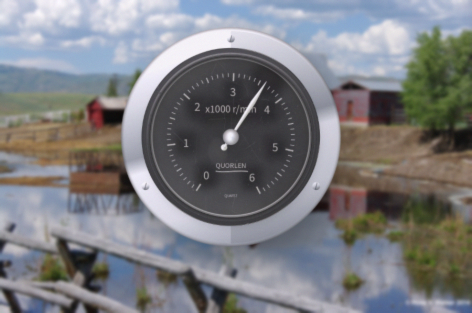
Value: rpm 3600
